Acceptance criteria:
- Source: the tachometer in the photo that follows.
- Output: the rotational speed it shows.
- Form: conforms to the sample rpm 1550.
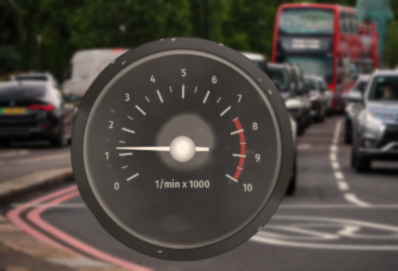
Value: rpm 1250
